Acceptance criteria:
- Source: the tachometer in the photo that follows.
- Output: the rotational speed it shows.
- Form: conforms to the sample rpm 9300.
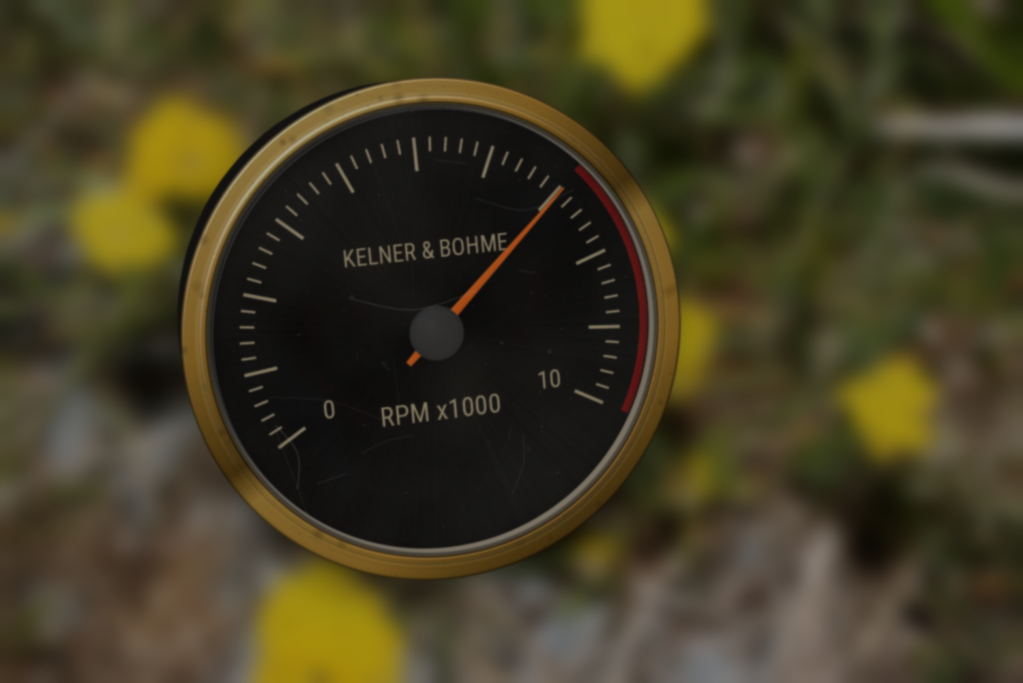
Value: rpm 7000
